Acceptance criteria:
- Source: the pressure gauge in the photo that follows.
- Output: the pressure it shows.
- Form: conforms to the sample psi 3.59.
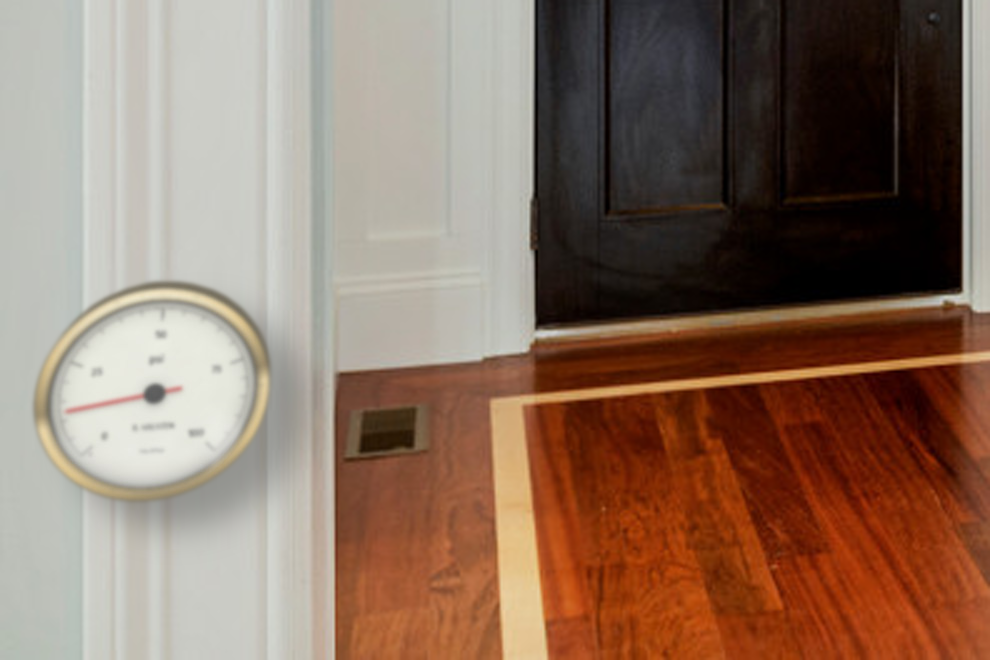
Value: psi 12.5
